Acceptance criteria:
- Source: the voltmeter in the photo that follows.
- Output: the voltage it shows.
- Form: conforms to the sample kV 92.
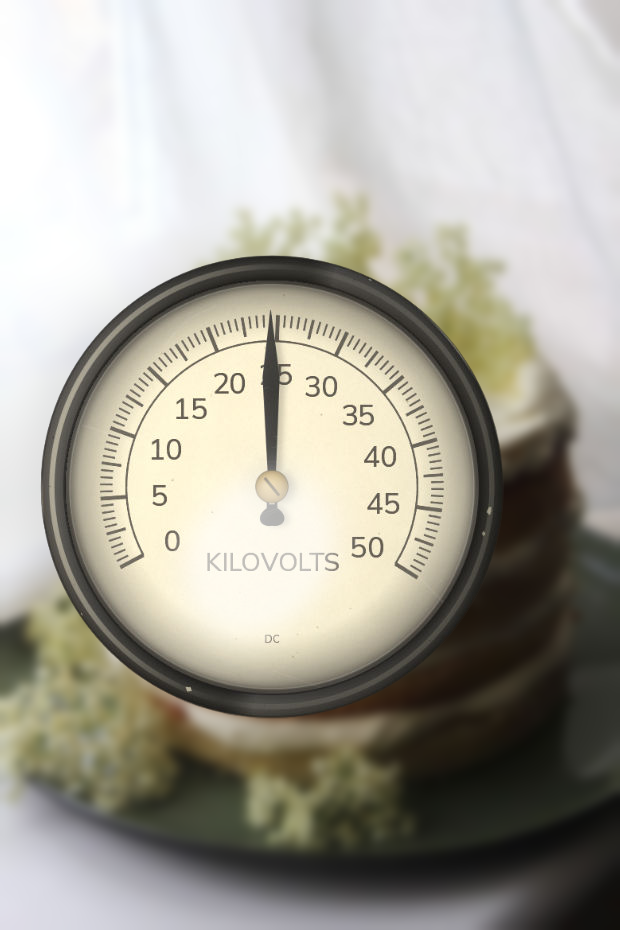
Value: kV 24.5
